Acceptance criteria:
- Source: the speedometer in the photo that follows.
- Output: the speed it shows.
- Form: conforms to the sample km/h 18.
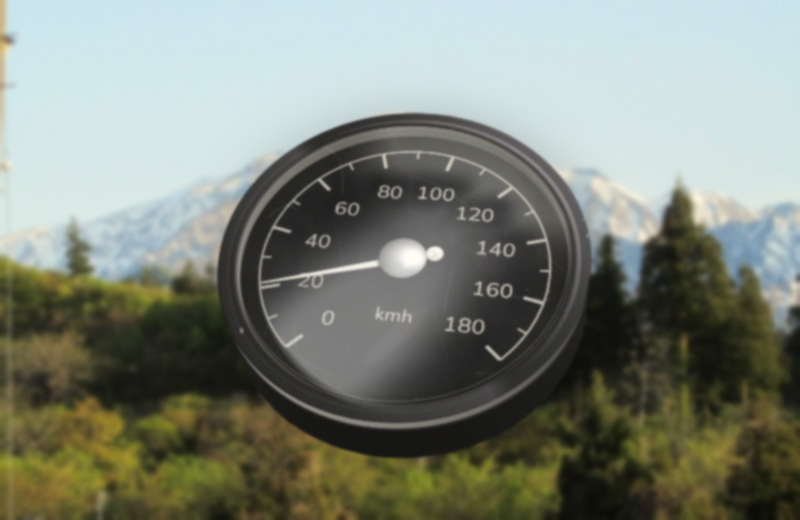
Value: km/h 20
